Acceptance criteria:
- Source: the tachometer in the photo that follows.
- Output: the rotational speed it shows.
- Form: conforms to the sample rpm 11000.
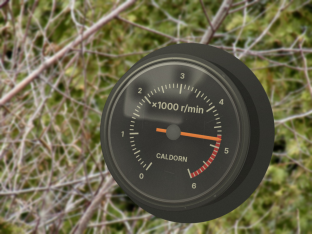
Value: rpm 4800
